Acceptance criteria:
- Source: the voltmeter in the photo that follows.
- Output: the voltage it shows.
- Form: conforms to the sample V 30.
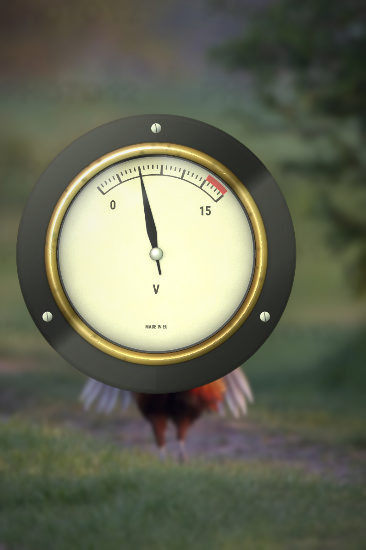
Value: V 5
